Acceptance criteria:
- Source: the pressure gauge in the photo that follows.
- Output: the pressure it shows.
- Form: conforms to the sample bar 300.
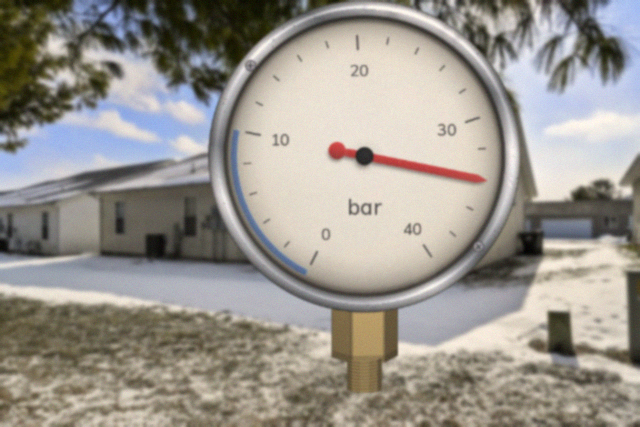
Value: bar 34
